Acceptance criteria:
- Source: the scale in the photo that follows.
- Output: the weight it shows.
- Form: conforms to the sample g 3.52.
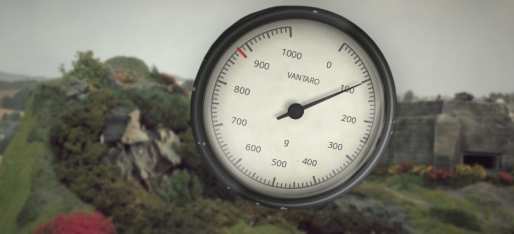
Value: g 100
